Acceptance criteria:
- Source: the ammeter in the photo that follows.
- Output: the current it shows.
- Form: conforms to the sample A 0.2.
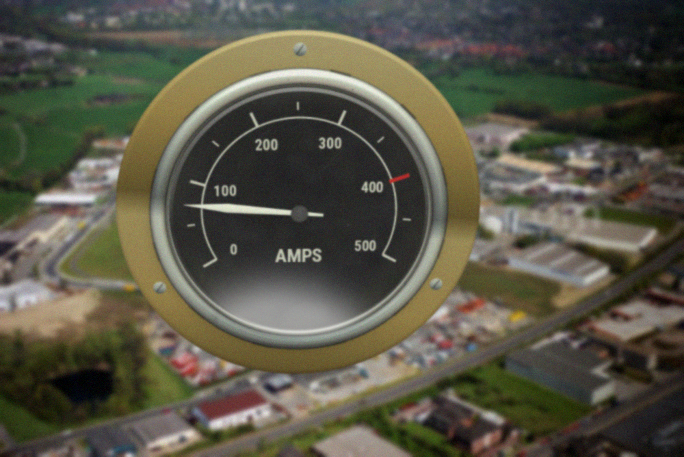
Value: A 75
